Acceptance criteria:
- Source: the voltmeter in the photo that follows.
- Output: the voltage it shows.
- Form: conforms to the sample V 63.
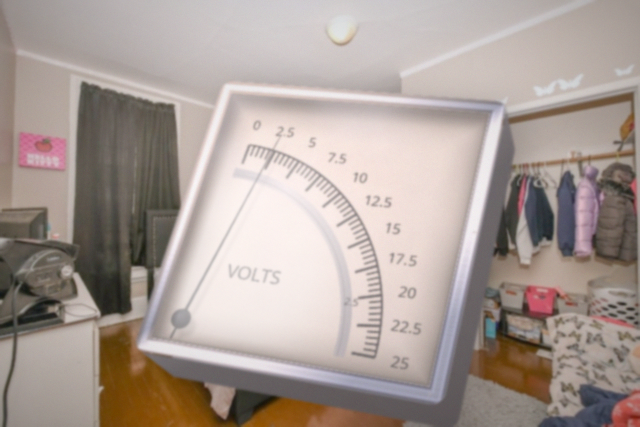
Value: V 2.5
